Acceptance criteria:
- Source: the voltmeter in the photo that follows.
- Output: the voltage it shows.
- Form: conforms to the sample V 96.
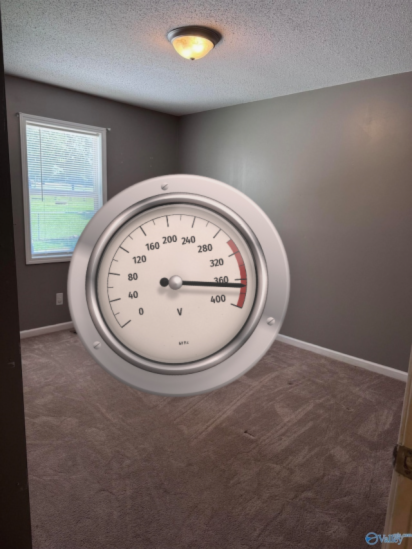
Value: V 370
